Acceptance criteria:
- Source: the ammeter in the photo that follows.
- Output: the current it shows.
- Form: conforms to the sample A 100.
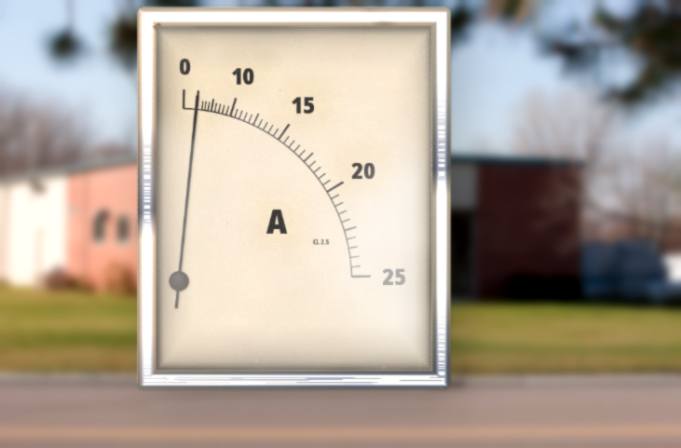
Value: A 5
